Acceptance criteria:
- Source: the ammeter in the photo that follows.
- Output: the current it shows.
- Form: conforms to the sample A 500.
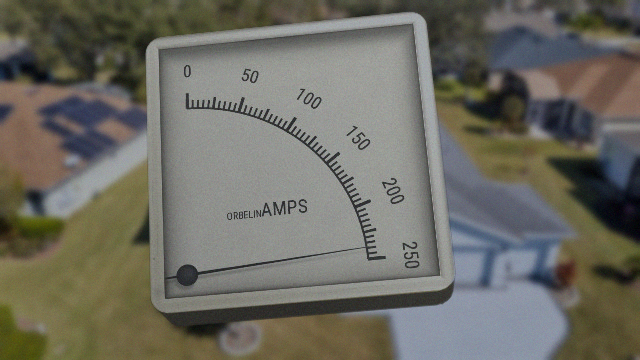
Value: A 240
